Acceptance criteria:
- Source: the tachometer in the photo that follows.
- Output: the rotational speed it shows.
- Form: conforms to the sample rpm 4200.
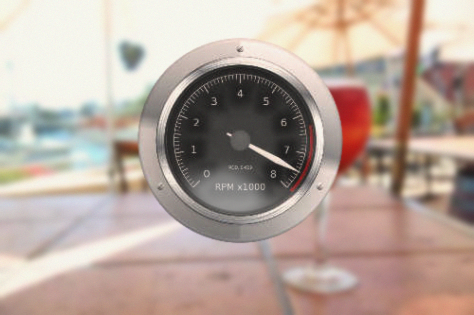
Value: rpm 7500
